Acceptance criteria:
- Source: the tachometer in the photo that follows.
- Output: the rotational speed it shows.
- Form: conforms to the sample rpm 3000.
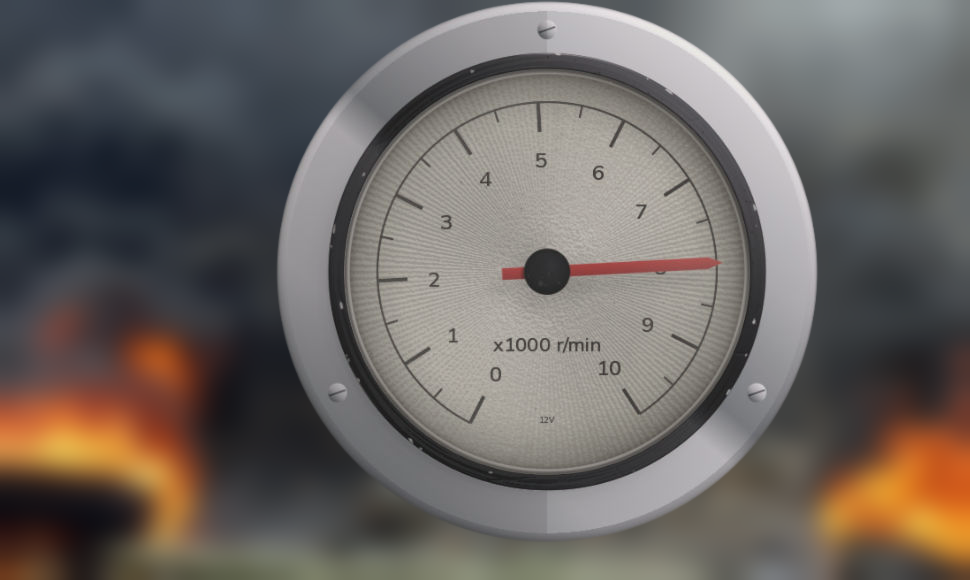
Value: rpm 8000
